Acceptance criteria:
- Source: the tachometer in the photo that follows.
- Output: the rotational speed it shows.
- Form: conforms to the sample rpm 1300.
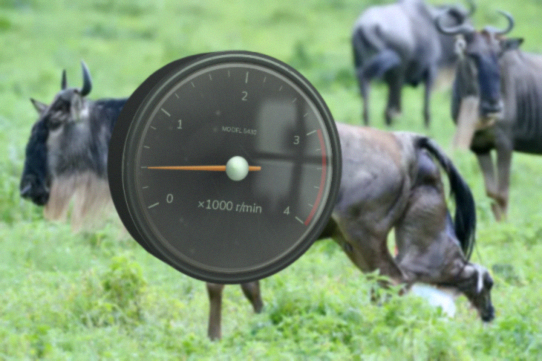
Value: rpm 400
